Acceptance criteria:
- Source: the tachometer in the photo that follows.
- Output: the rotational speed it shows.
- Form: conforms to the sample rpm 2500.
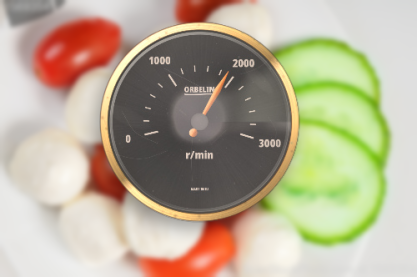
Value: rpm 1900
